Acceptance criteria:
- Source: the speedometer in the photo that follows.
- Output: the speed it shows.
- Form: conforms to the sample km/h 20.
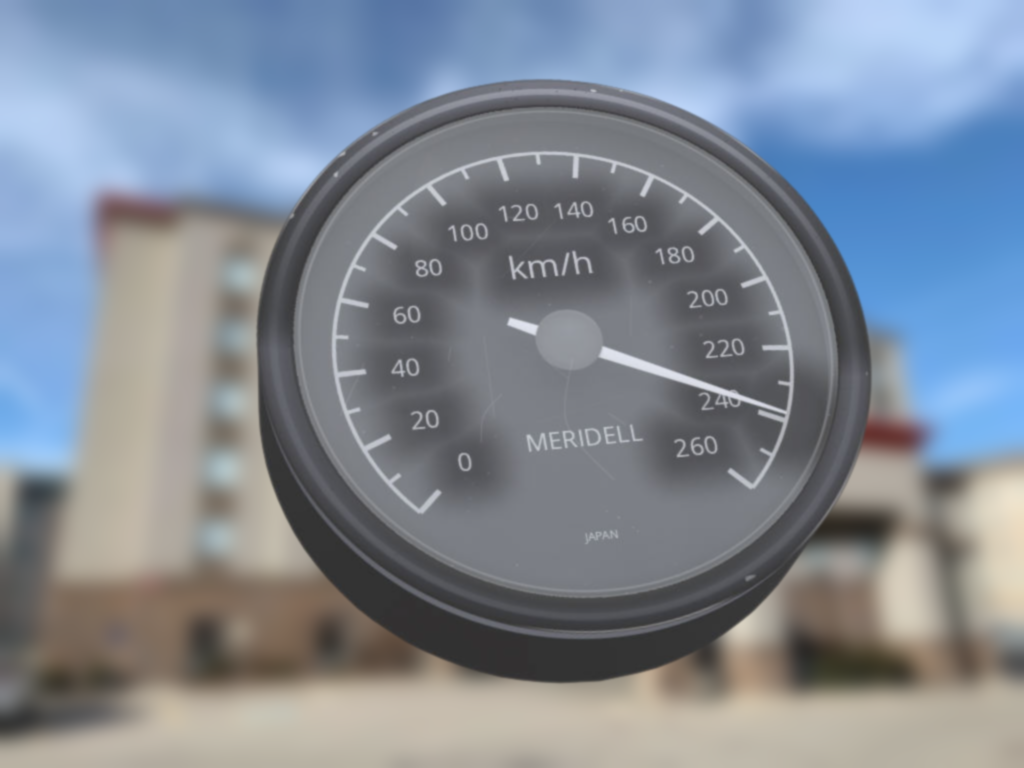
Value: km/h 240
